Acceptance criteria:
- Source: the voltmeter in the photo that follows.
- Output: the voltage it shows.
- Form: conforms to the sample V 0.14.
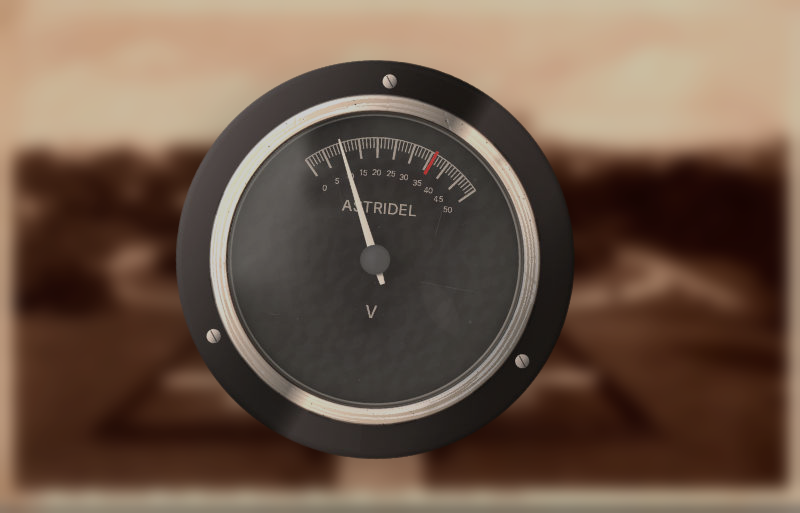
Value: V 10
